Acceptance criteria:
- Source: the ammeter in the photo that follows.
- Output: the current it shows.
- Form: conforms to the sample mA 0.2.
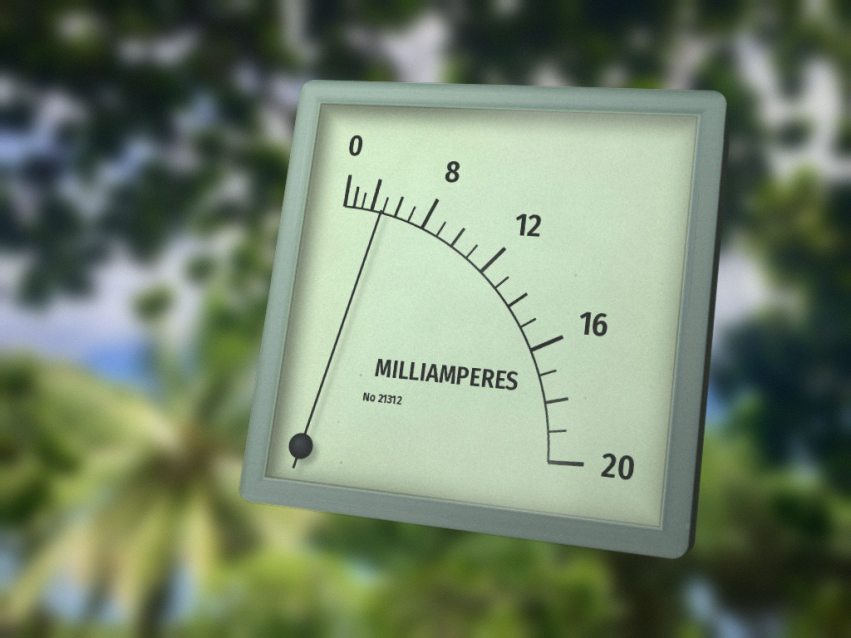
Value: mA 5
